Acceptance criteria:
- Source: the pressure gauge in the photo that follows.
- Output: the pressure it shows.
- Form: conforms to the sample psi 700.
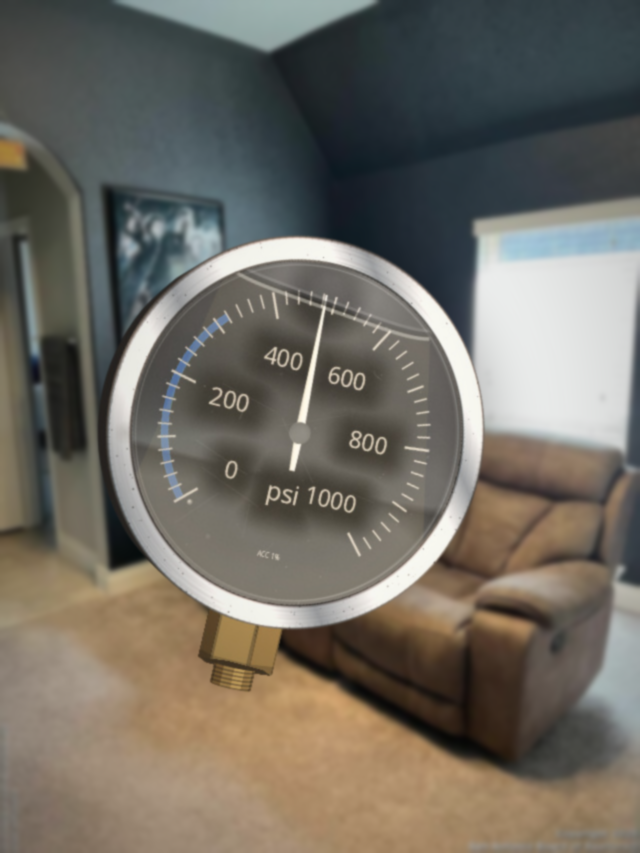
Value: psi 480
